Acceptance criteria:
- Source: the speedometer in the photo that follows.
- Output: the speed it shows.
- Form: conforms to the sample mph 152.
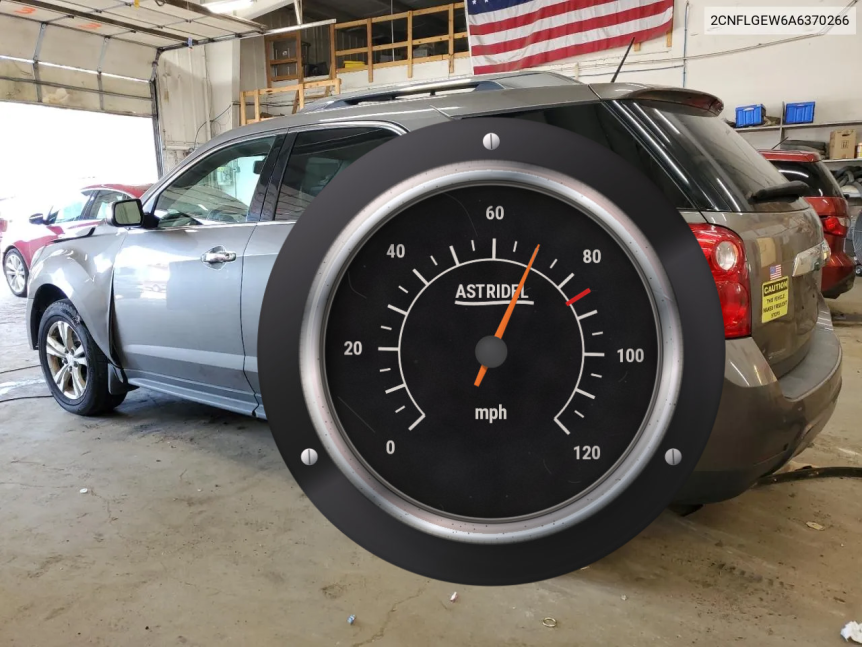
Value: mph 70
